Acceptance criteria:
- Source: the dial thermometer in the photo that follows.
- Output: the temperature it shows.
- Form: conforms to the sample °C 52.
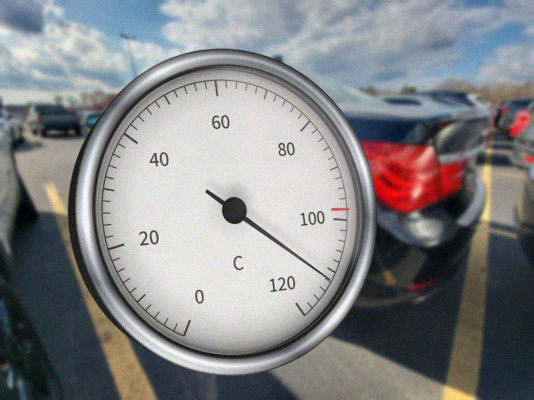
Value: °C 112
